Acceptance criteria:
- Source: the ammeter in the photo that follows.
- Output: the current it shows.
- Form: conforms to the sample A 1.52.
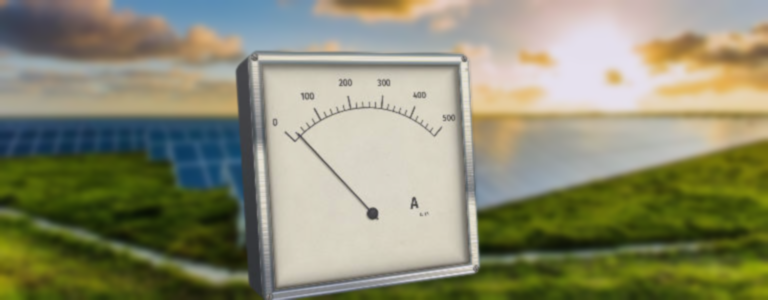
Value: A 20
